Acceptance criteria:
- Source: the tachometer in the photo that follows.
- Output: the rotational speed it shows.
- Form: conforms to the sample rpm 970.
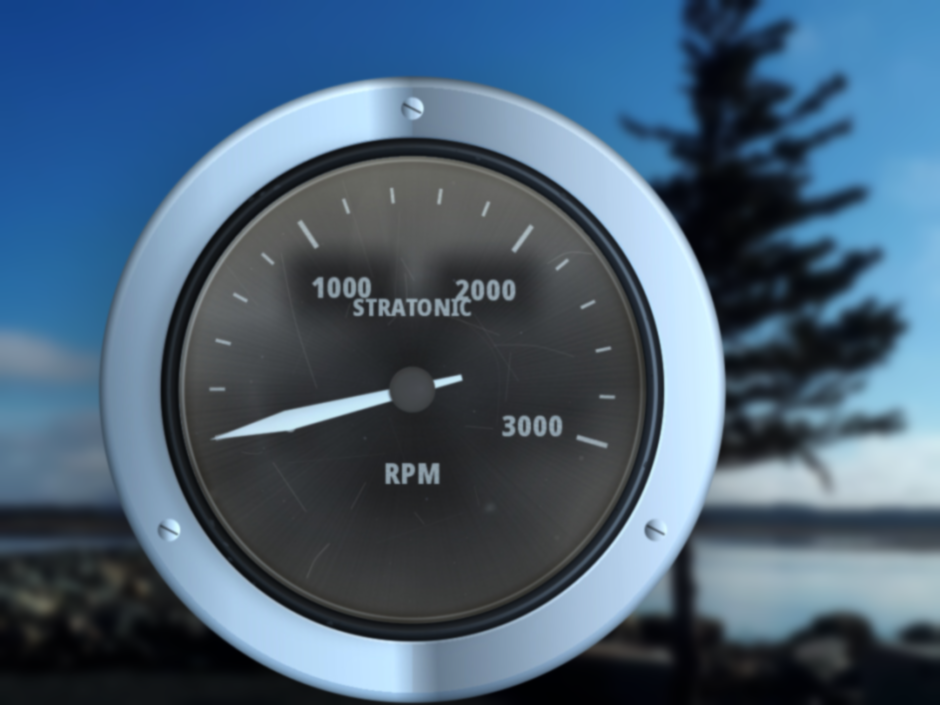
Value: rpm 0
